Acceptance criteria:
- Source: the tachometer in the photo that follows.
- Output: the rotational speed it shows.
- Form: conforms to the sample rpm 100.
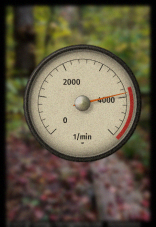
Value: rpm 3900
